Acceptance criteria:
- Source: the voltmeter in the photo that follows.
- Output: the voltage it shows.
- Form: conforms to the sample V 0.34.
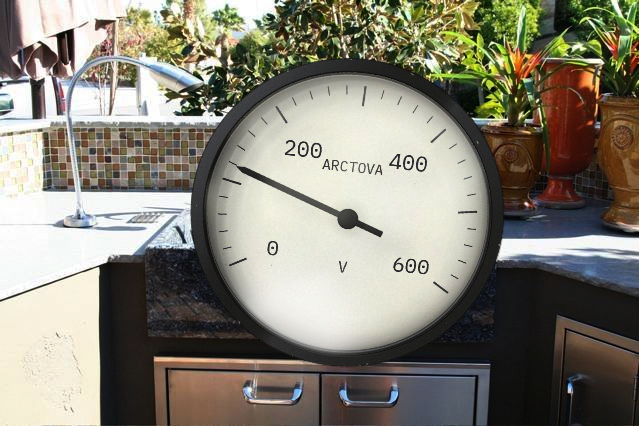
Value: V 120
